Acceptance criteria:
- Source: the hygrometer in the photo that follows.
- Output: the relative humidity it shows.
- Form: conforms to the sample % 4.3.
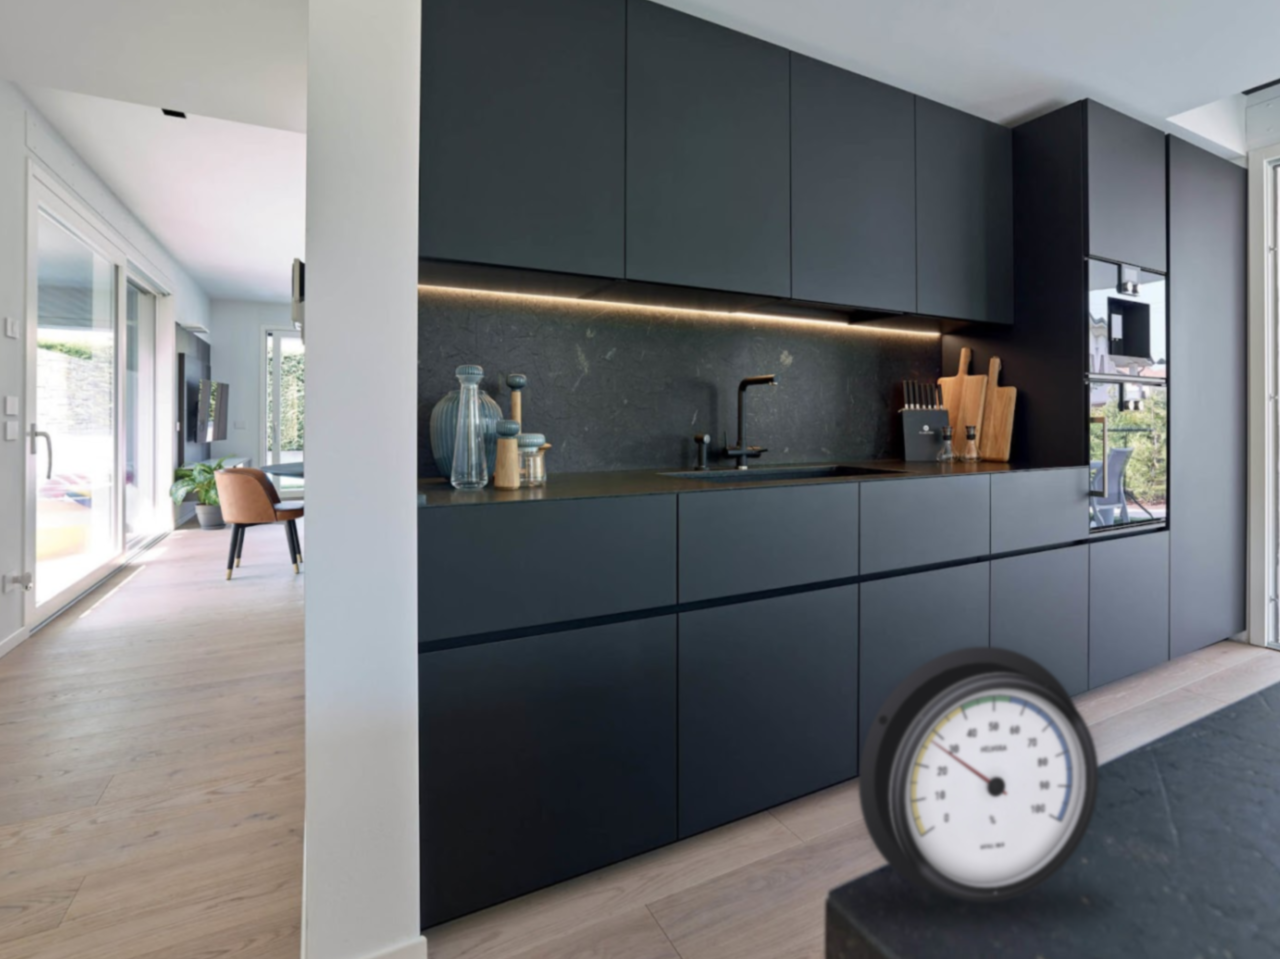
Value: % 27.5
